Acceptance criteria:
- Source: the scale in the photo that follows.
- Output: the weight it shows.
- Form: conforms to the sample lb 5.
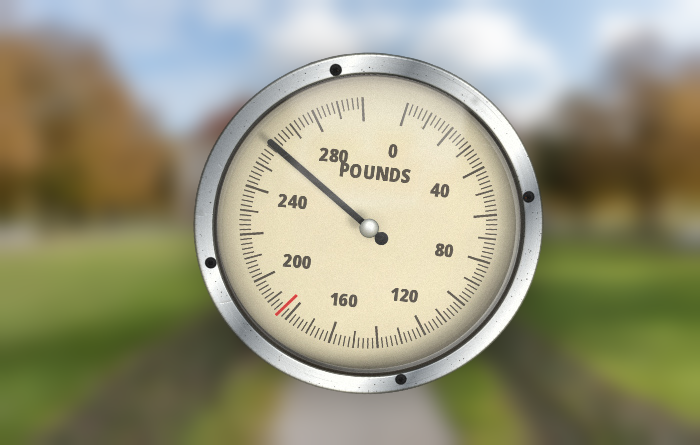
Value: lb 260
